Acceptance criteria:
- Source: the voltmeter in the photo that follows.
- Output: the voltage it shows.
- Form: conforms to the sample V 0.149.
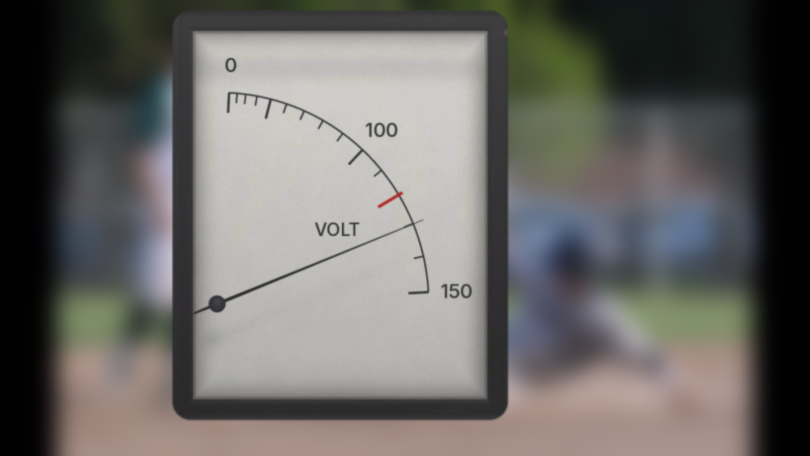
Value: V 130
